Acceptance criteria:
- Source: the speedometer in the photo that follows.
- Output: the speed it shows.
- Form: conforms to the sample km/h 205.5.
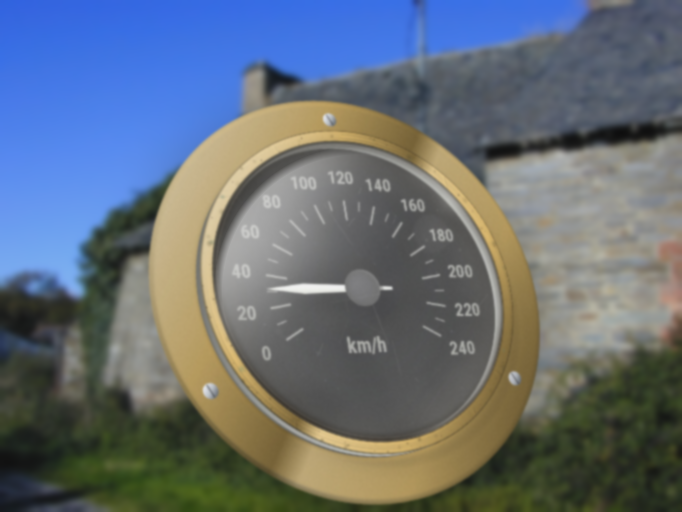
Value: km/h 30
